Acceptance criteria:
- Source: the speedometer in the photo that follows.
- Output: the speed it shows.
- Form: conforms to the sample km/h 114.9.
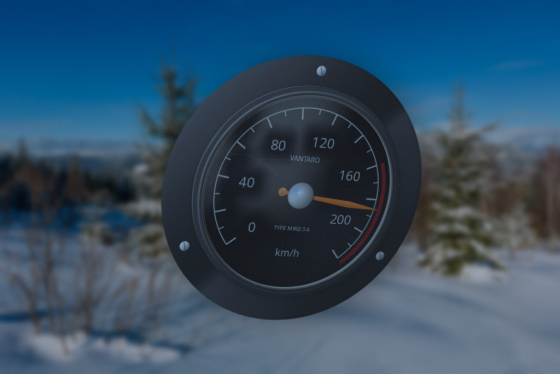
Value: km/h 185
